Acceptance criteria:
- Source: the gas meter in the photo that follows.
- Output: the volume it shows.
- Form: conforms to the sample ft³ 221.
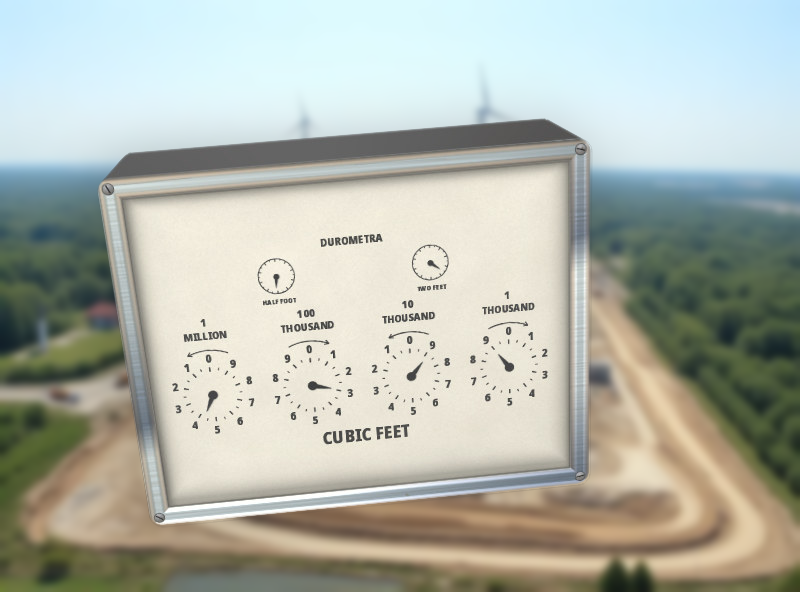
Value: ft³ 428900
